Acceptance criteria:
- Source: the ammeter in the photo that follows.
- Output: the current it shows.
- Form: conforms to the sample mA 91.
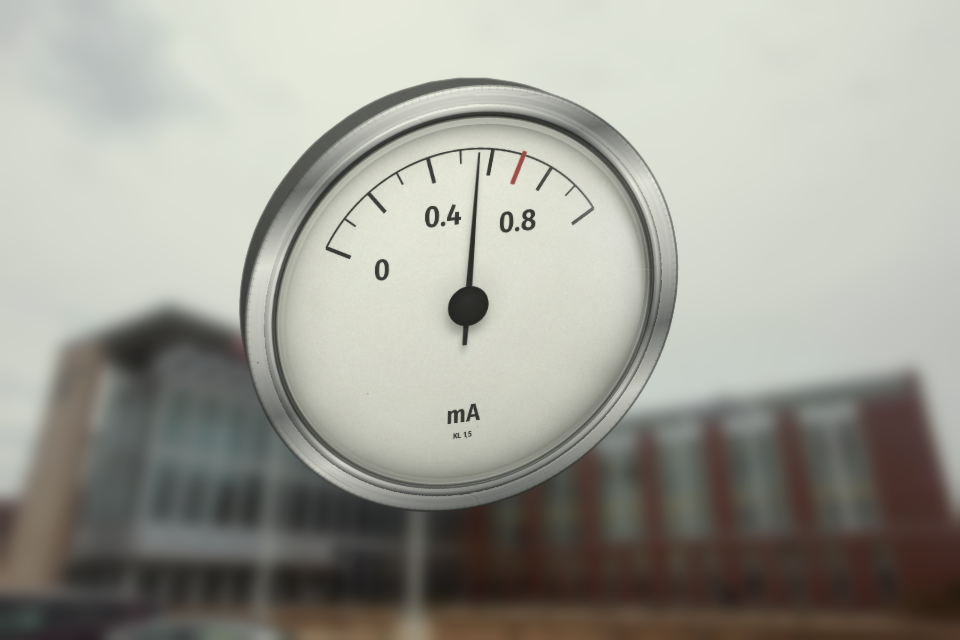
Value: mA 0.55
